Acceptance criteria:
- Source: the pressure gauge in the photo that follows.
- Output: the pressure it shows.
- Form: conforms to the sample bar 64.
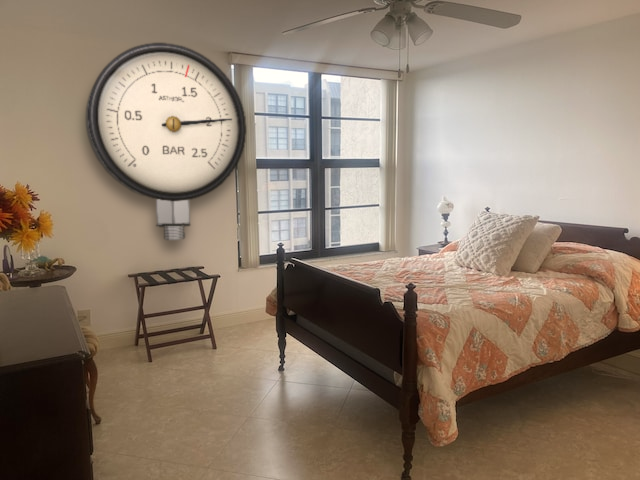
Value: bar 2
